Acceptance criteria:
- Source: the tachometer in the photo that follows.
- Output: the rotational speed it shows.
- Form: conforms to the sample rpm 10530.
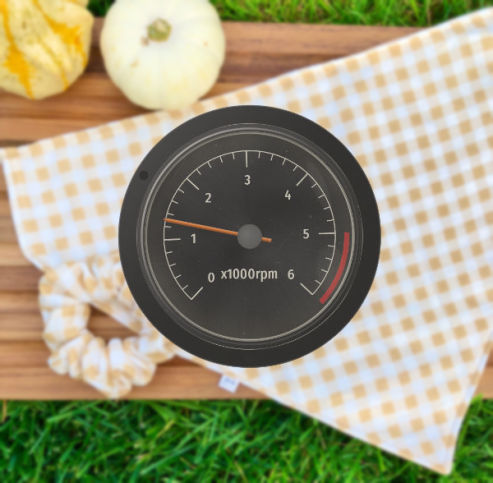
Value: rpm 1300
